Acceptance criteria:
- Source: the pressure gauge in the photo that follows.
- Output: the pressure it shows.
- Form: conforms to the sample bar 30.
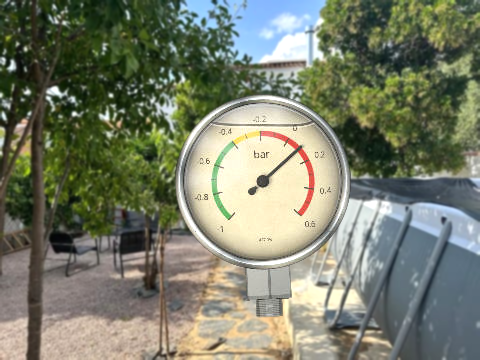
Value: bar 0.1
